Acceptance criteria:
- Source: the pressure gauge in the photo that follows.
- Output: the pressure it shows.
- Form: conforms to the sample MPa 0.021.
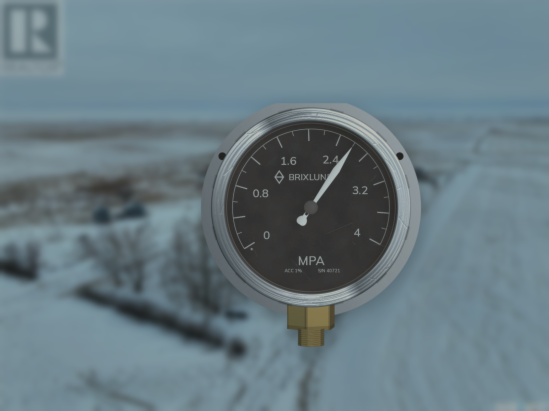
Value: MPa 2.6
